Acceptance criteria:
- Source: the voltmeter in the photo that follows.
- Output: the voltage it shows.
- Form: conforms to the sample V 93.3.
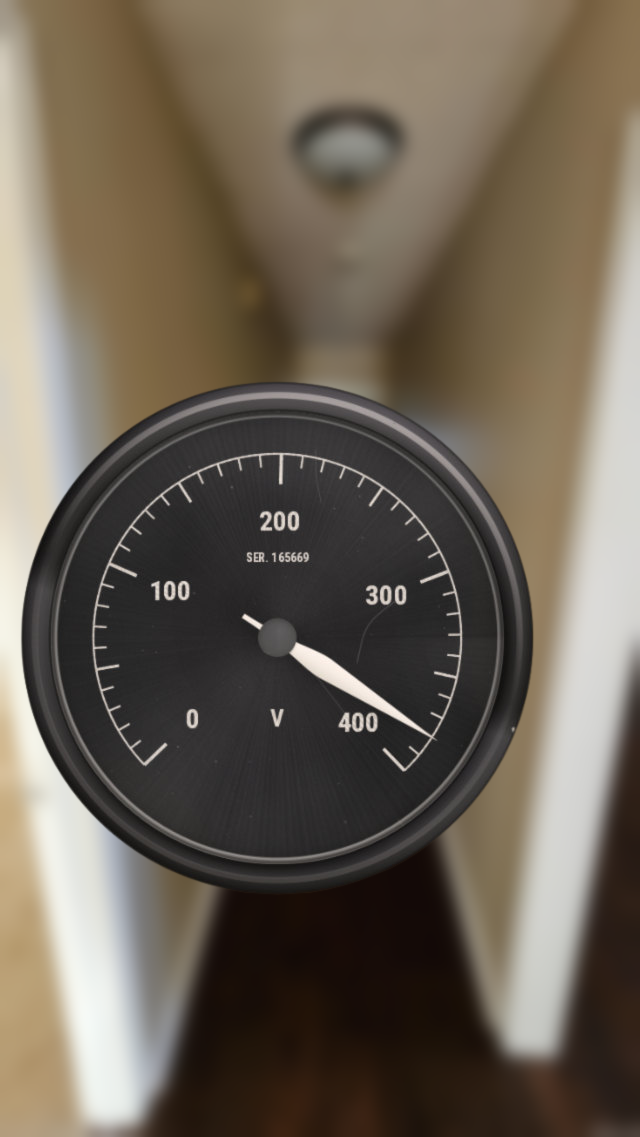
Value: V 380
